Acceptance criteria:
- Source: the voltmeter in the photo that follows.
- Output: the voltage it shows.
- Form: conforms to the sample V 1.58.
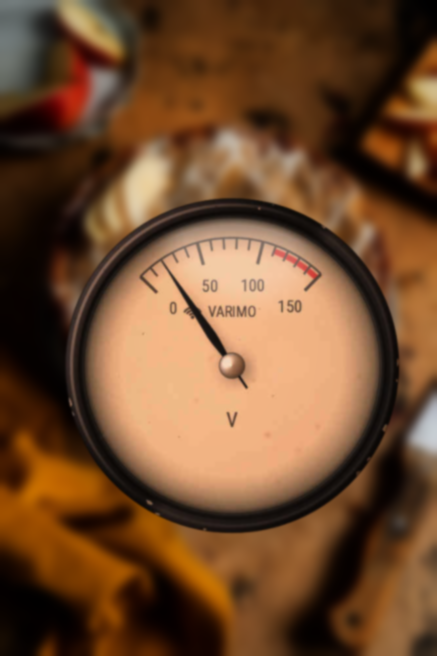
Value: V 20
